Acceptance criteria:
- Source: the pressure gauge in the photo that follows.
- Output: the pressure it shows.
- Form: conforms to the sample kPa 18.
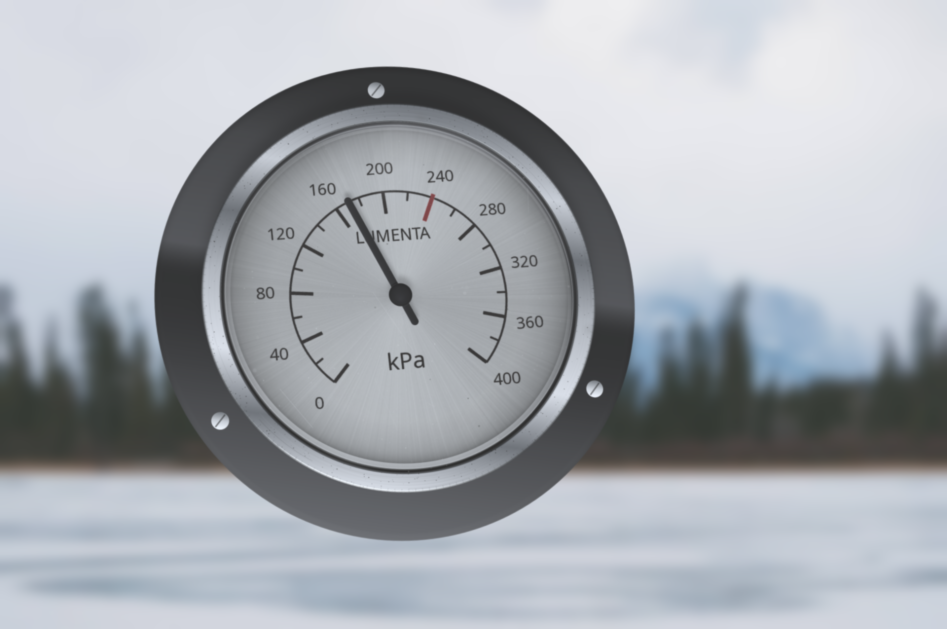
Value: kPa 170
